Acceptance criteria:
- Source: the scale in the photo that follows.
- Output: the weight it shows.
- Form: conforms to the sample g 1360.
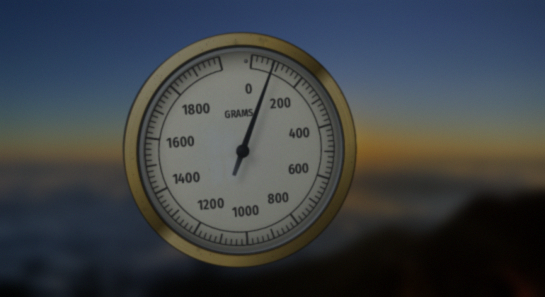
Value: g 80
